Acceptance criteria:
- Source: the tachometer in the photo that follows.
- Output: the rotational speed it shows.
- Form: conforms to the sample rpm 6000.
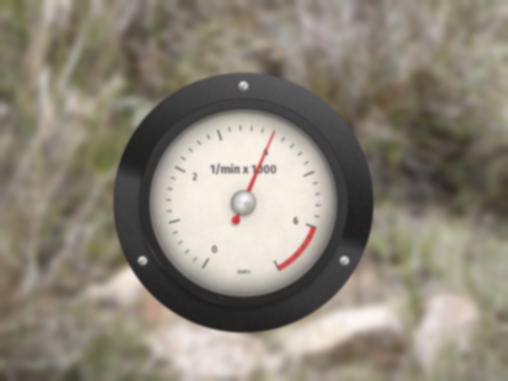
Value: rpm 4000
